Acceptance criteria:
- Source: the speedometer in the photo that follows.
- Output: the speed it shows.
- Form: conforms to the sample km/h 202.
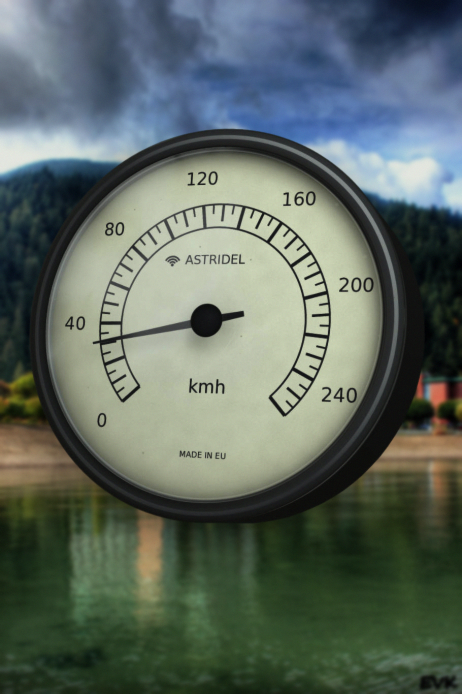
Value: km/h 30
